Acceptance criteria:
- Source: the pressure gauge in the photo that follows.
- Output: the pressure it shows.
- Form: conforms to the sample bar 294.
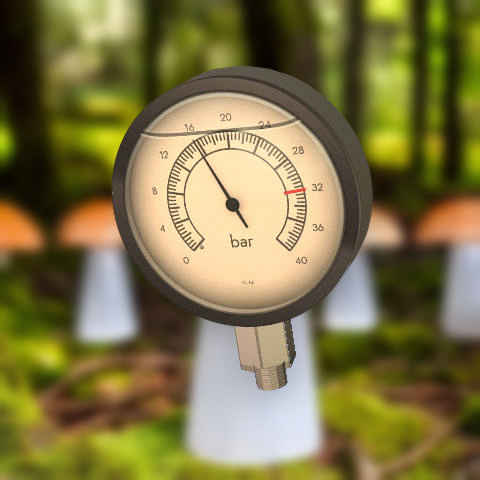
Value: bar 16
